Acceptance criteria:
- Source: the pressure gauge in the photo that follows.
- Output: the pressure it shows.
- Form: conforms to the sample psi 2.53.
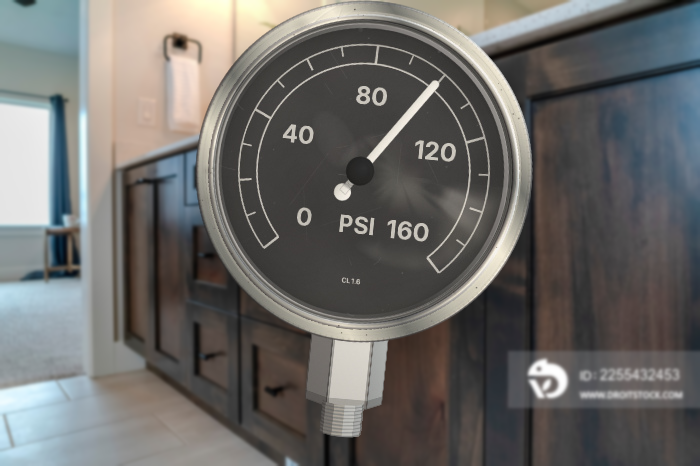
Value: psi 100
